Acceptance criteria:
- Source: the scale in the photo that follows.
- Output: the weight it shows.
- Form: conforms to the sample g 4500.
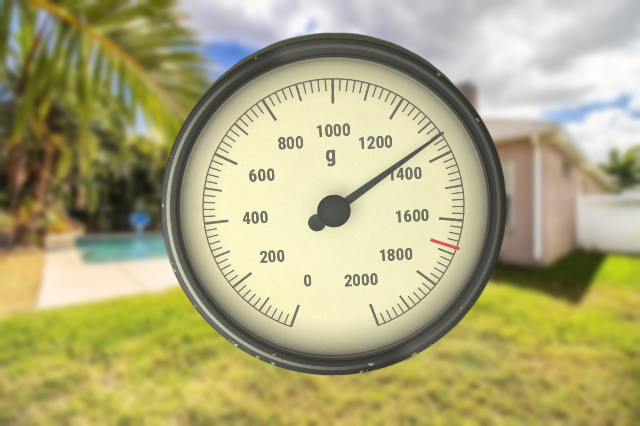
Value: g 1340
